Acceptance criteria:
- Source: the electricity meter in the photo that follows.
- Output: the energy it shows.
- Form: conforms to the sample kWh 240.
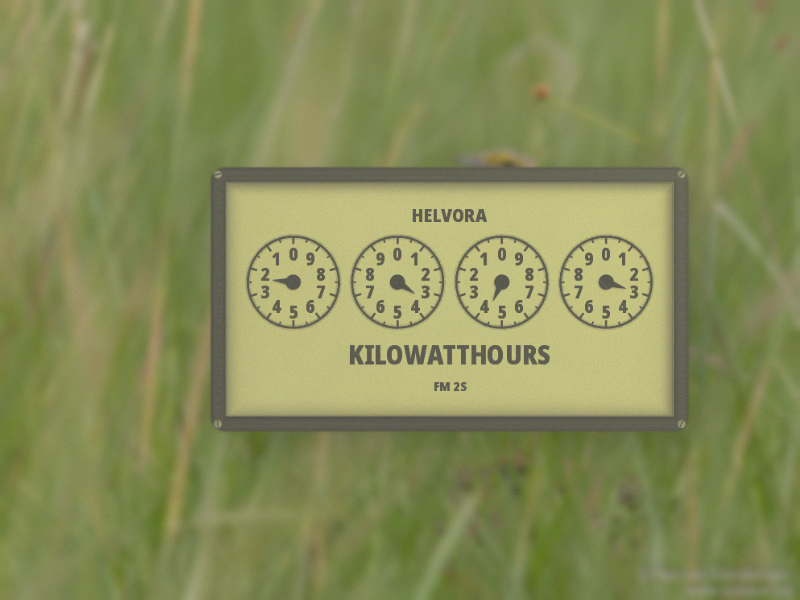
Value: kWh 2343
